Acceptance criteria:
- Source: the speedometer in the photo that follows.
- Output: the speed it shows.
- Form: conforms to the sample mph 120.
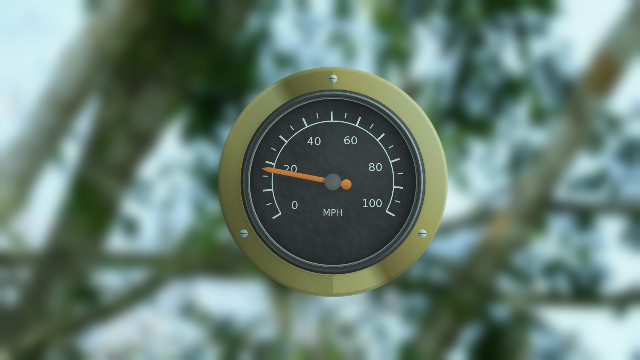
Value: mph 17.5
